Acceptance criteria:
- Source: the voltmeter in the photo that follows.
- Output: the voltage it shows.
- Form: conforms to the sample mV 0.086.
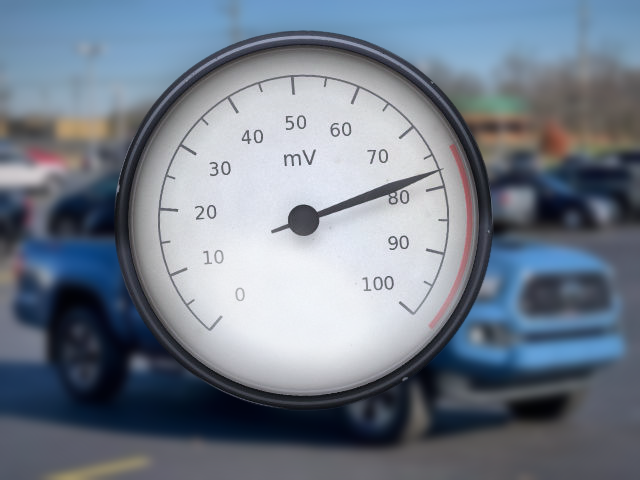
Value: mV 77.5
